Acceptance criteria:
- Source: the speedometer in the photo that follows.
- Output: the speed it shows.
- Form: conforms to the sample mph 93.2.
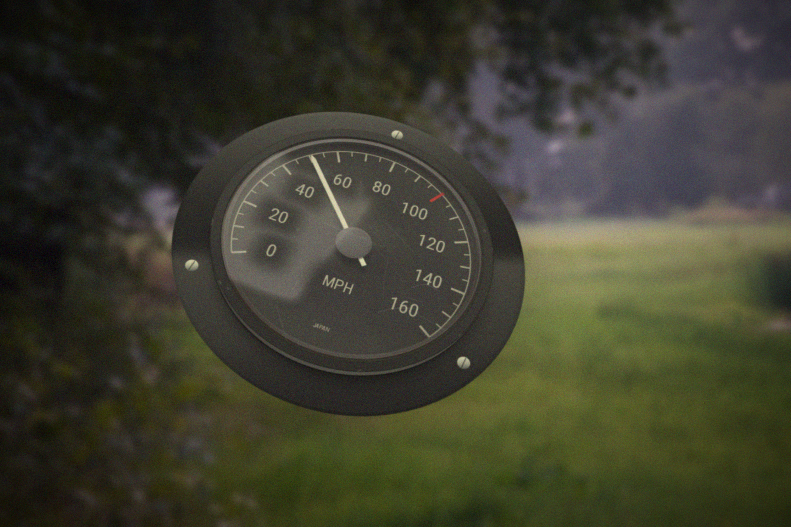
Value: mph 50
